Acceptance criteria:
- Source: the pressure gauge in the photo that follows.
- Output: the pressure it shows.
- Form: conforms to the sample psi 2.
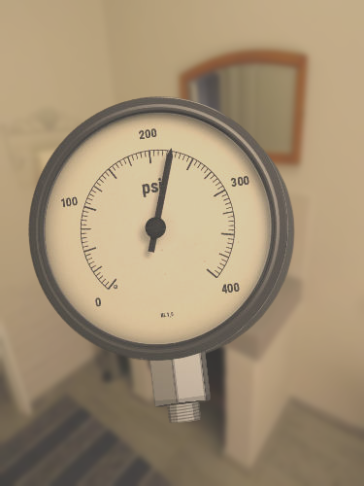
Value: psi 225
